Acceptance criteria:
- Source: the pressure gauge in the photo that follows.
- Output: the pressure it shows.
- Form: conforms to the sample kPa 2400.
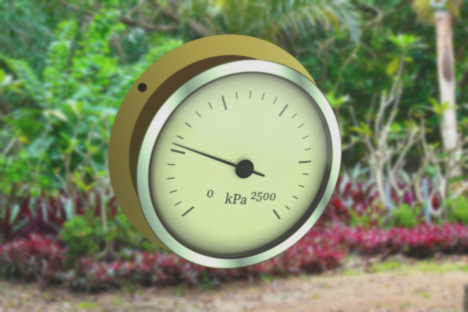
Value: kPa 550
